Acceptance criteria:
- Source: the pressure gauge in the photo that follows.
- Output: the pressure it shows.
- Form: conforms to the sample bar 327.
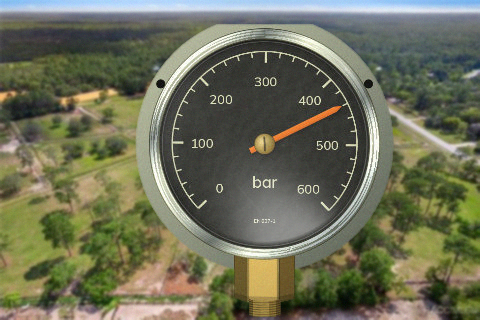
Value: bar 440
